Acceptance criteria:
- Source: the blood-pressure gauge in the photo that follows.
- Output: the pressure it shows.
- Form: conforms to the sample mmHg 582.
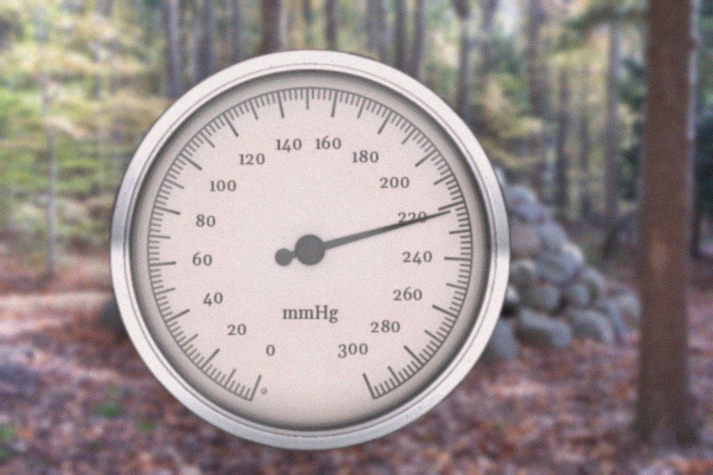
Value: mmHg 222
